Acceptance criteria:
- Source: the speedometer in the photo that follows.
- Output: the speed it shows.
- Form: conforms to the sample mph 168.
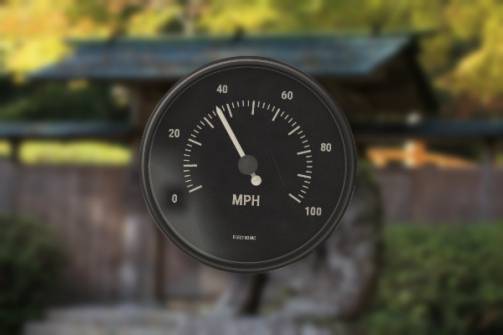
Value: mph 36
